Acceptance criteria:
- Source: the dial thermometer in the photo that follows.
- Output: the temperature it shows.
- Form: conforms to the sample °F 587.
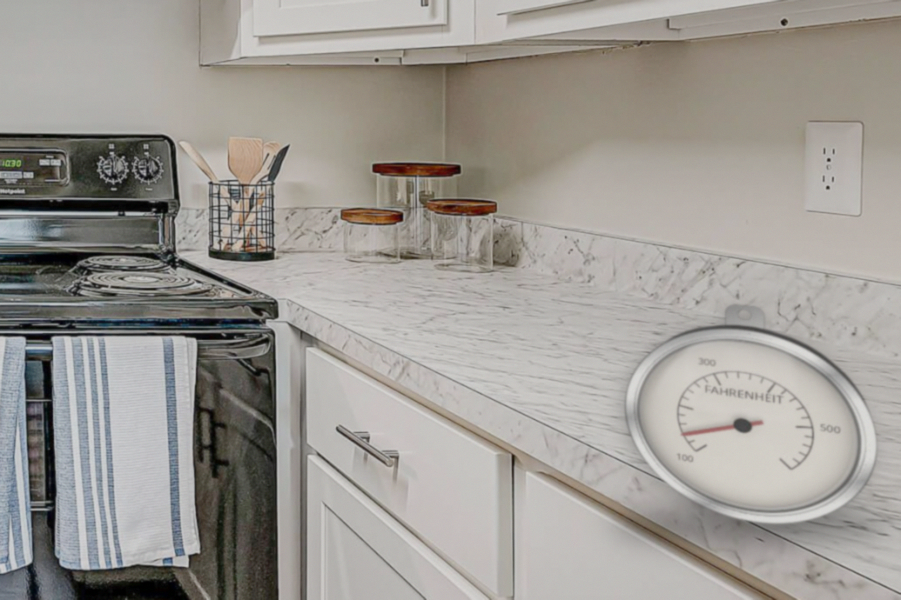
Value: °F 140
